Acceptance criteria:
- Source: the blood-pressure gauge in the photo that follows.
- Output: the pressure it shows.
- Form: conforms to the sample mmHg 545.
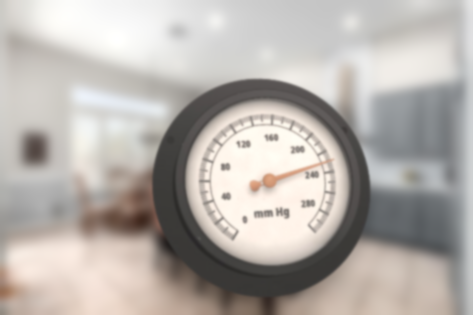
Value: mmHg 230
